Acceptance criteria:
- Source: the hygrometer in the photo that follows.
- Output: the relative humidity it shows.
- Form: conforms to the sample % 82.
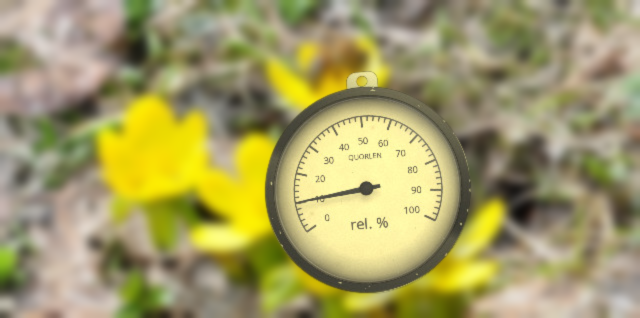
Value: % 10
